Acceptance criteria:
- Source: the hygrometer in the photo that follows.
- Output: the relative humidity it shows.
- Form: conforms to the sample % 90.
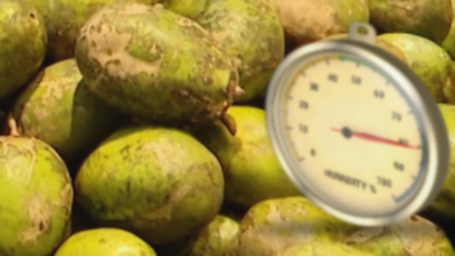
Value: % 80
